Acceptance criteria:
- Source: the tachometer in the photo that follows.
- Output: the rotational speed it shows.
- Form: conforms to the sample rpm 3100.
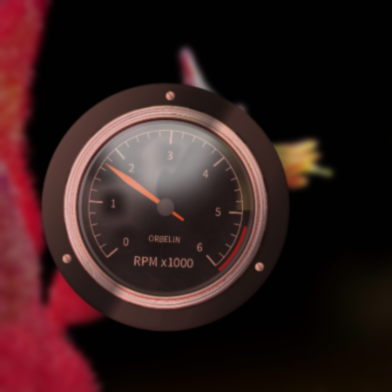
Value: rpm 1700
